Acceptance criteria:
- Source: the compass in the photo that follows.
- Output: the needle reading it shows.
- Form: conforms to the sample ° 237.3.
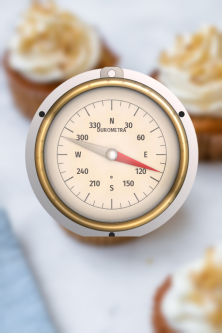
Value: ° 110
